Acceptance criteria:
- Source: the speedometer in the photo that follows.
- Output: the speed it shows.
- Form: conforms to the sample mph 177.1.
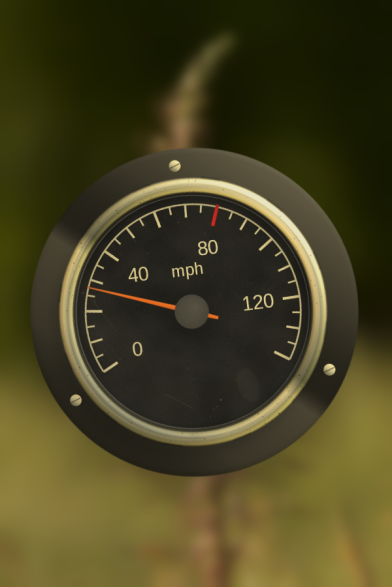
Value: mph 27.5
